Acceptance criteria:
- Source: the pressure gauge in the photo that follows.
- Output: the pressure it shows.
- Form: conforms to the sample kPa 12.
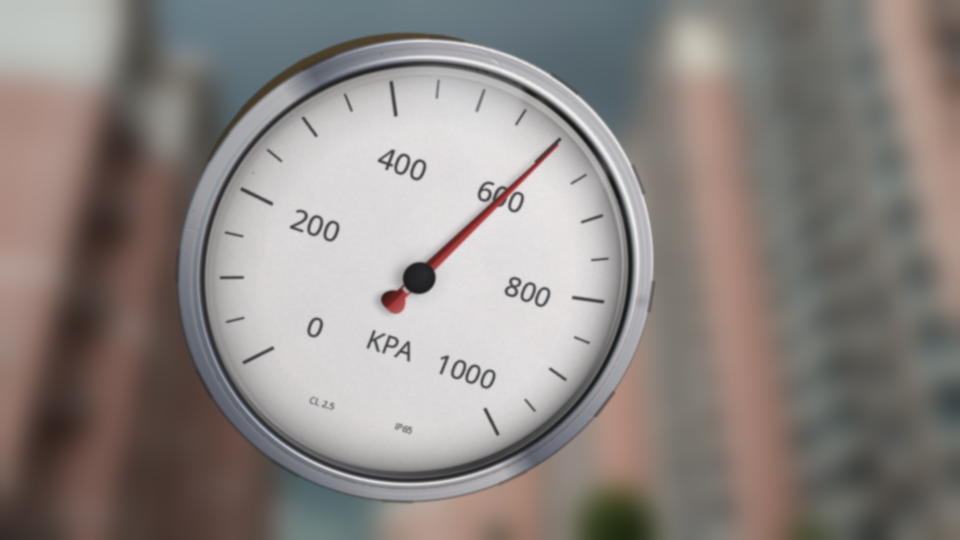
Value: kPa 600
